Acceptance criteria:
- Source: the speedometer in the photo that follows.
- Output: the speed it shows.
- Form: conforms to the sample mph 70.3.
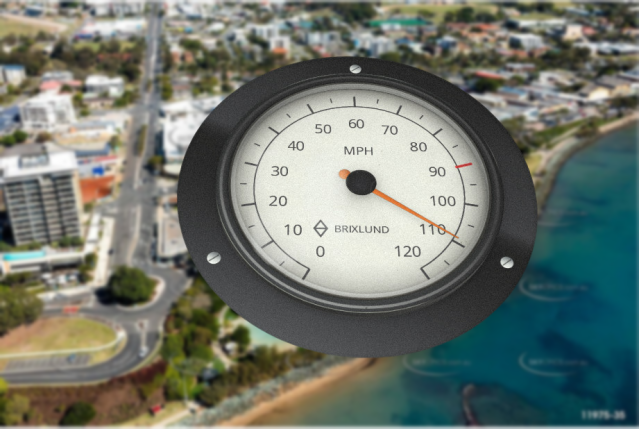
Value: mph 110
